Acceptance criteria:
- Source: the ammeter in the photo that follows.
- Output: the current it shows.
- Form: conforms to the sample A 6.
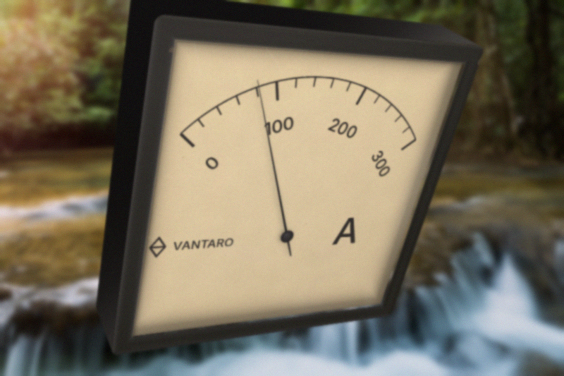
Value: A 80
